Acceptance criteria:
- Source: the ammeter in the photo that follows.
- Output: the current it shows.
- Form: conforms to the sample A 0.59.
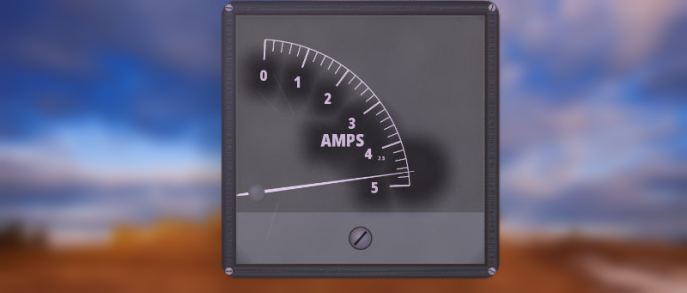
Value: A 4.7
